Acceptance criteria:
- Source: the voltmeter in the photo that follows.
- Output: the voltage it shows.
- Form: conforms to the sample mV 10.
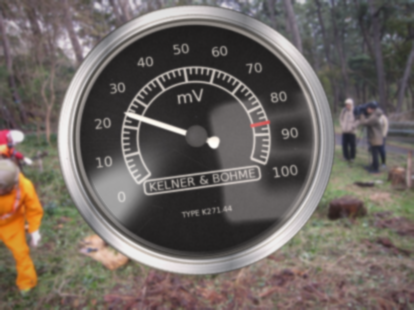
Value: mV 24
